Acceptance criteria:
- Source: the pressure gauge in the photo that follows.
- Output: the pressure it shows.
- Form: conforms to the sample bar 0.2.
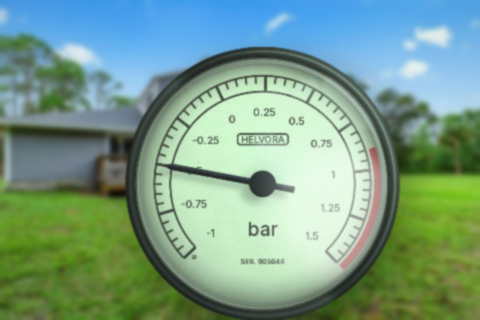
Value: bar -0.5
